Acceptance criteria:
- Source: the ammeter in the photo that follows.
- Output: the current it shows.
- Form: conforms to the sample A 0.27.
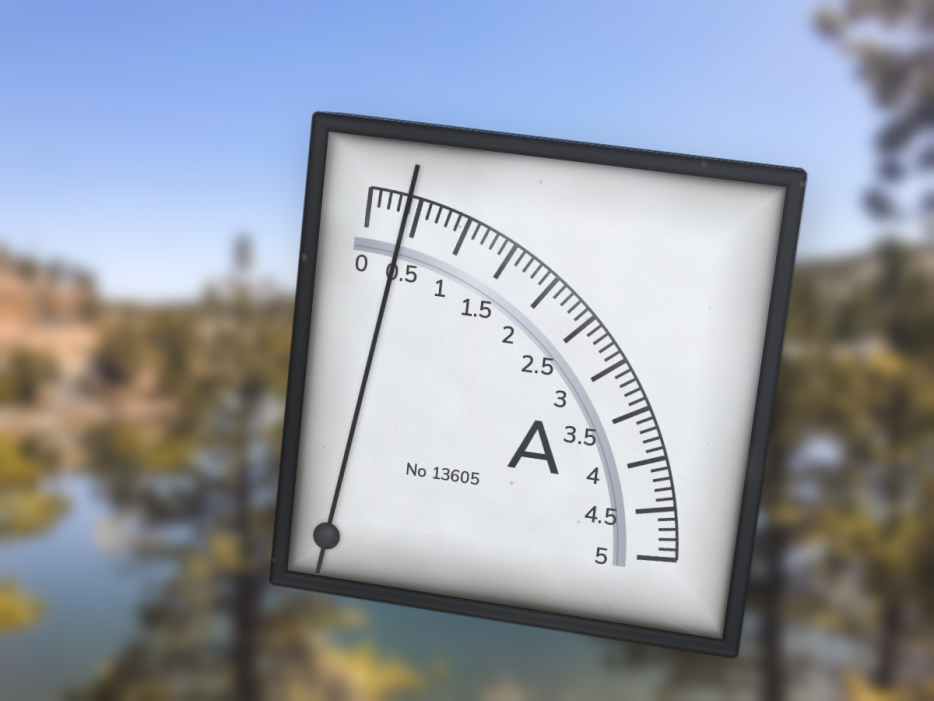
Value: A 0.4
